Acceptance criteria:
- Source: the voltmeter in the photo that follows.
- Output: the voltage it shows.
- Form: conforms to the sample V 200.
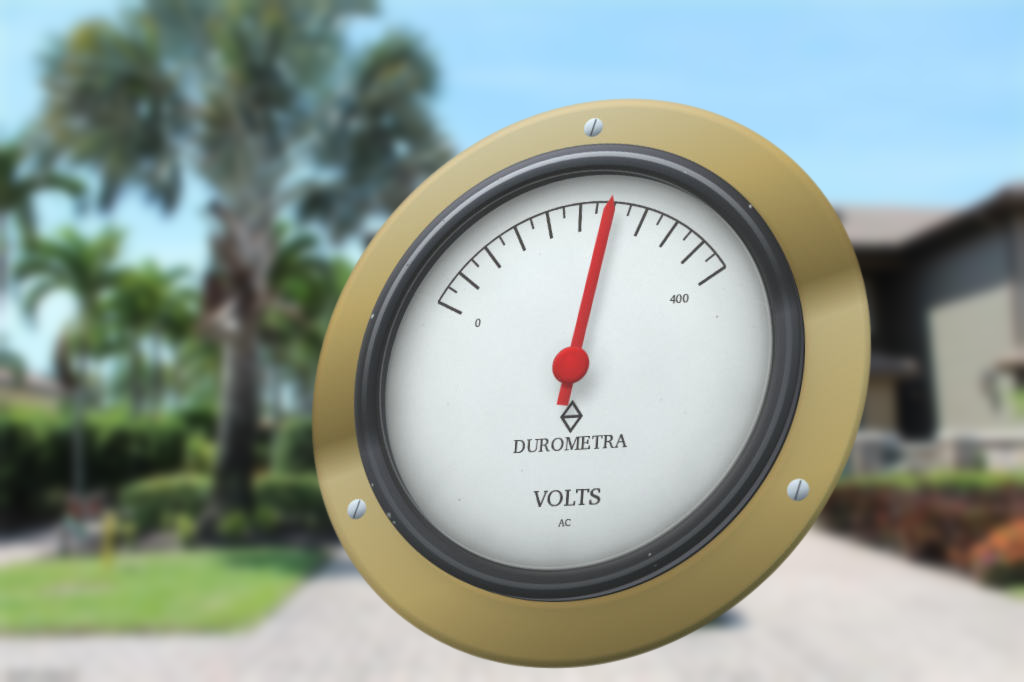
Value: V 240
